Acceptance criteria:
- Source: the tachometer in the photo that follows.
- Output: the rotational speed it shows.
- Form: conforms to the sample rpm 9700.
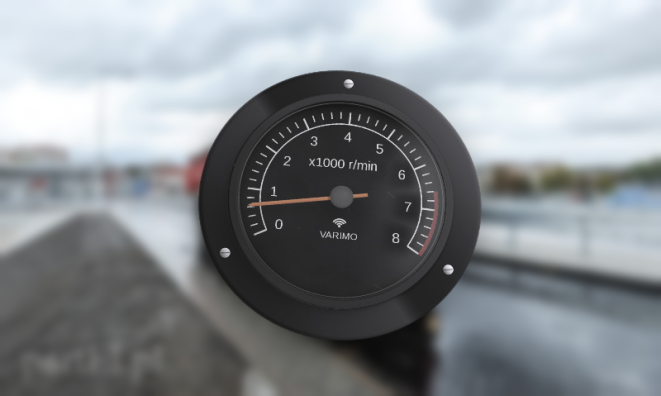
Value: rpm 600
